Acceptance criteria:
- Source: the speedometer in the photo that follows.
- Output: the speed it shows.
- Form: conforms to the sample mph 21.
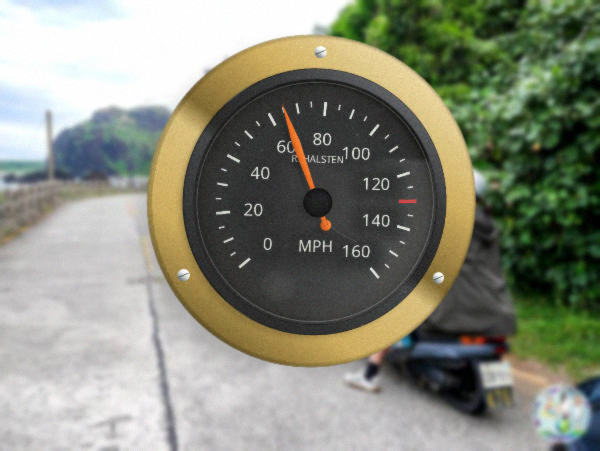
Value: mph 65
